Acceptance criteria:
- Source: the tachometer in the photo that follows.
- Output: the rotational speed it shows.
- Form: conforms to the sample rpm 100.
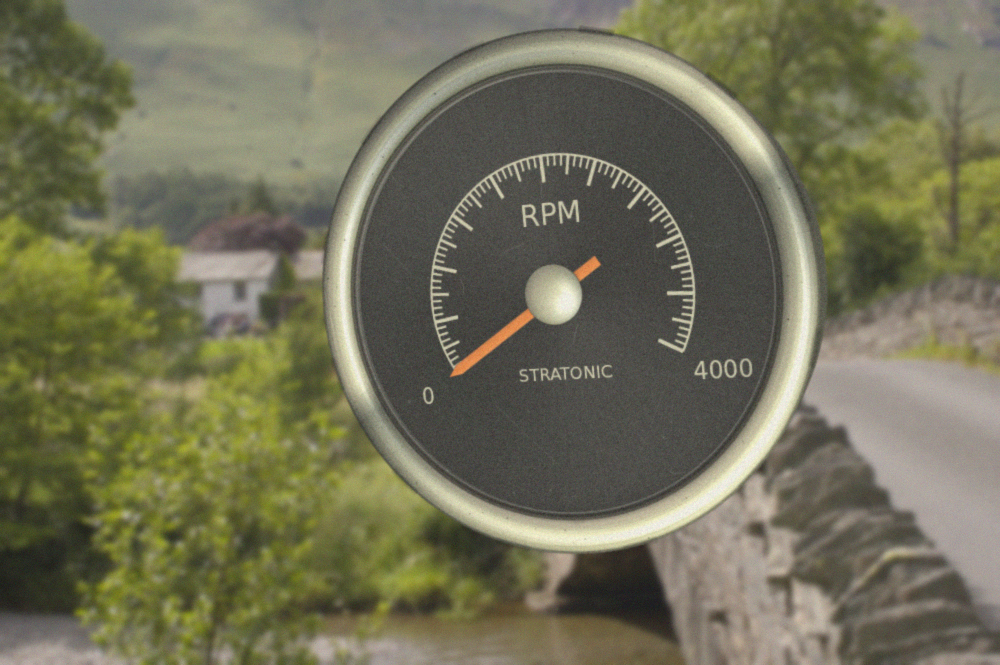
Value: rpm 0
